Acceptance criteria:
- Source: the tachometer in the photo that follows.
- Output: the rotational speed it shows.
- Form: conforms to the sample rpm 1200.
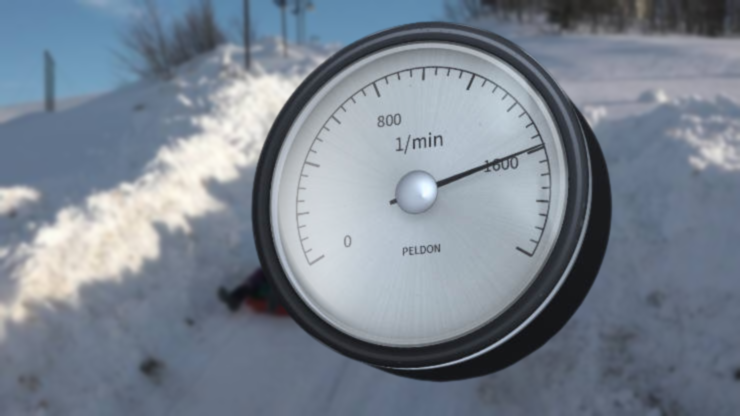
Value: rpm 1600
